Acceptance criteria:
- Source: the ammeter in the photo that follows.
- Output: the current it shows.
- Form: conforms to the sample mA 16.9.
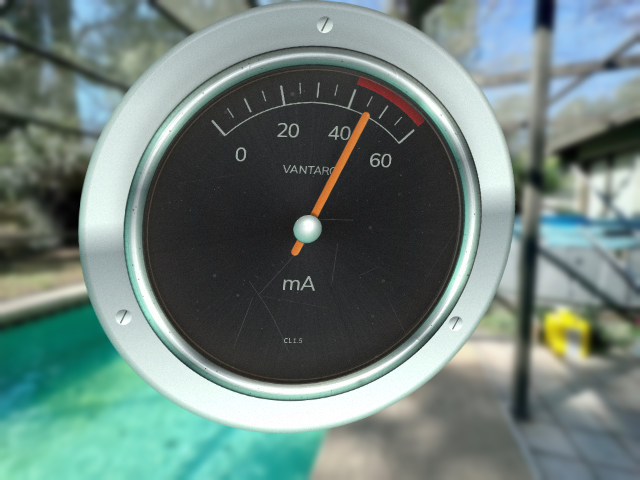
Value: mA 45
